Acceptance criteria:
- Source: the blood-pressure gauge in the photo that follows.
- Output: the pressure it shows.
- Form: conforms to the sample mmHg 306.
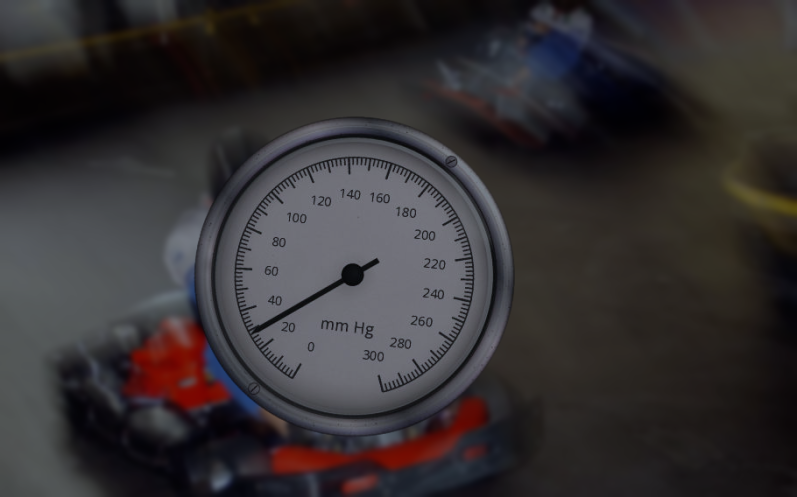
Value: mmHg 28
